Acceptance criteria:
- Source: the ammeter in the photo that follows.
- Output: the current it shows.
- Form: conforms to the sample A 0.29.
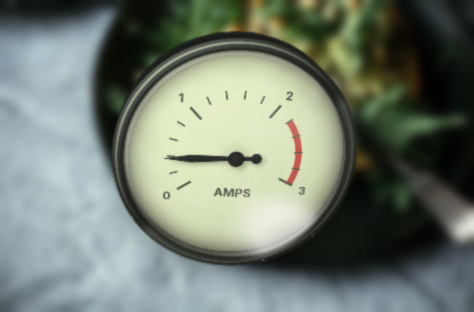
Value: A 0.4
